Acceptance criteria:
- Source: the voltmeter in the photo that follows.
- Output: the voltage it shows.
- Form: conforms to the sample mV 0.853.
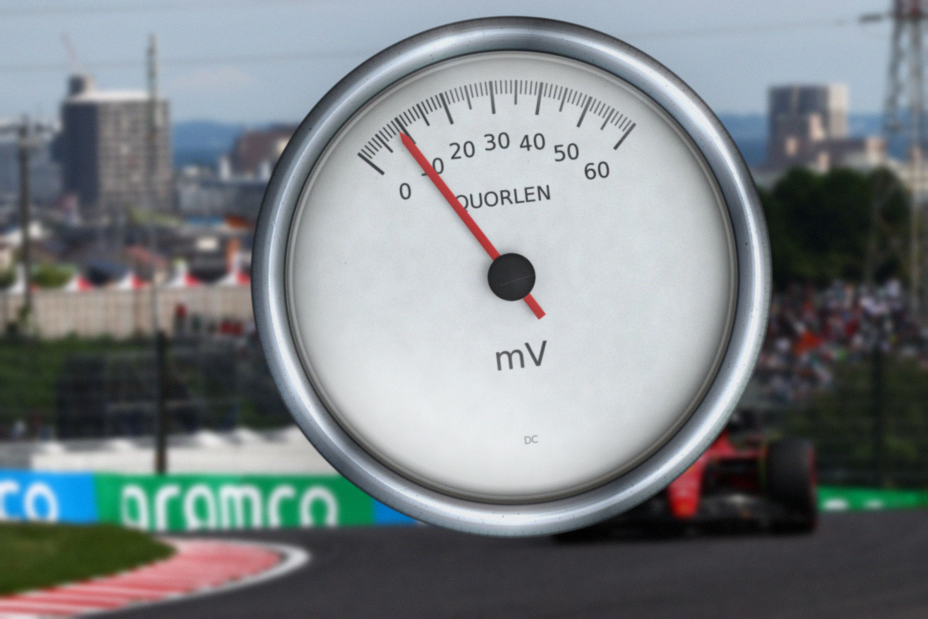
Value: mV 9
